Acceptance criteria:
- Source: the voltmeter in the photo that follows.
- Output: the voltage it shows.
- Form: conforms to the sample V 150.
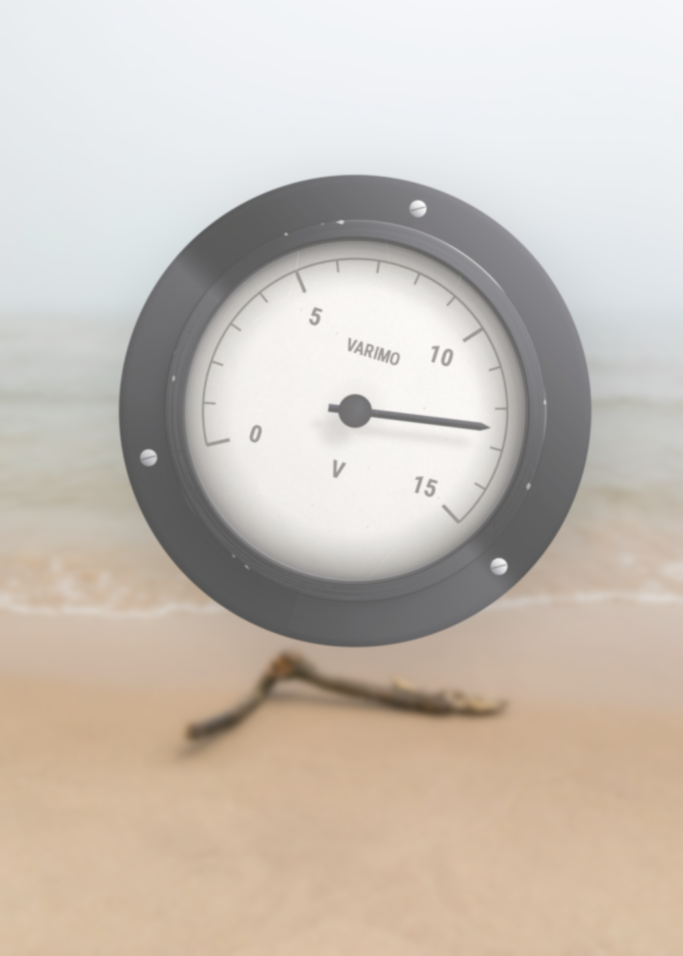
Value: V 12.5
